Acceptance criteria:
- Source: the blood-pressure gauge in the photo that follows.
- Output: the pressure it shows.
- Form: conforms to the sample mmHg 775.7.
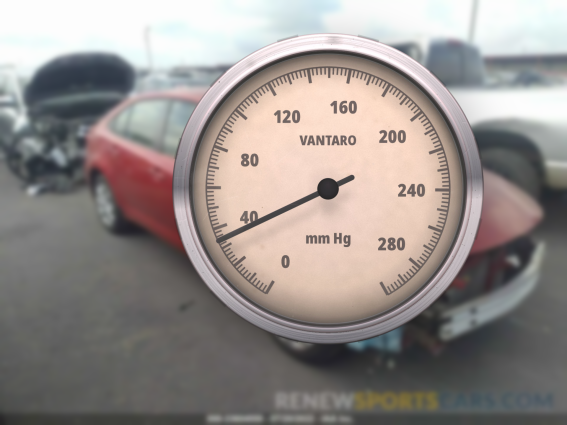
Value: mmHg 34
